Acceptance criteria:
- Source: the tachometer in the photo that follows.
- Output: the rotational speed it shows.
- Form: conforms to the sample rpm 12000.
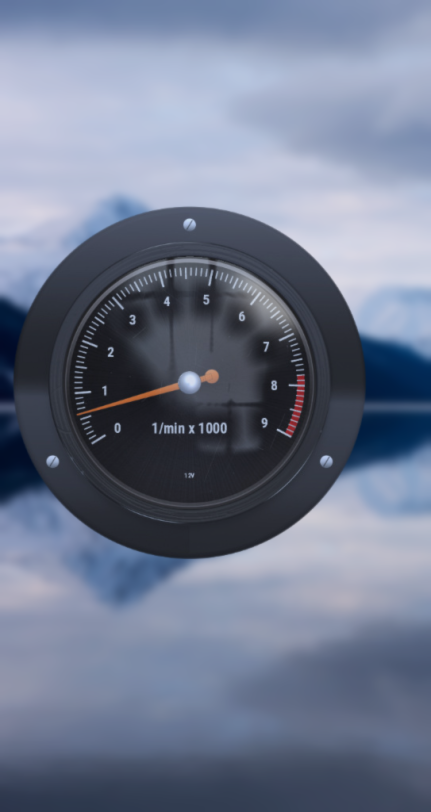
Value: rpm 600
